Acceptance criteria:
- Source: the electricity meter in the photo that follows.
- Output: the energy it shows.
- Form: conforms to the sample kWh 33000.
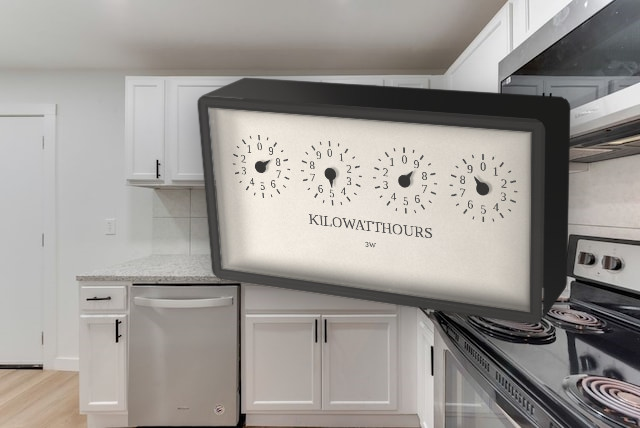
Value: kWh 8489
